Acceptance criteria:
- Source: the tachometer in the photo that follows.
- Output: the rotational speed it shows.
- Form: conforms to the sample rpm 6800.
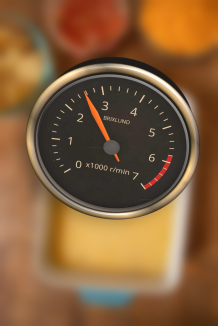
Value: rpm 2600
